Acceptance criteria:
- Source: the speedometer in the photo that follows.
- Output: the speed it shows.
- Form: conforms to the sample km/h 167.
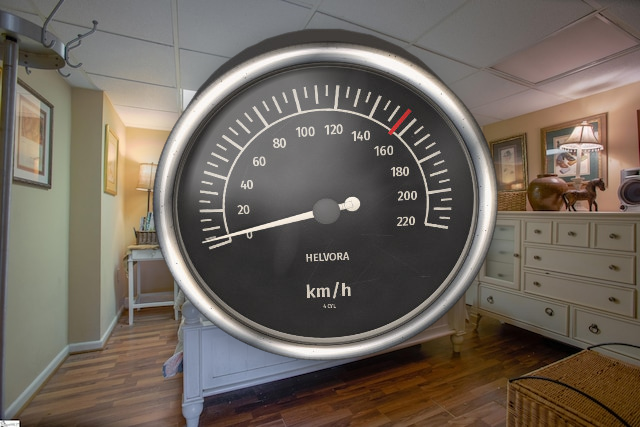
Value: km/h 5
